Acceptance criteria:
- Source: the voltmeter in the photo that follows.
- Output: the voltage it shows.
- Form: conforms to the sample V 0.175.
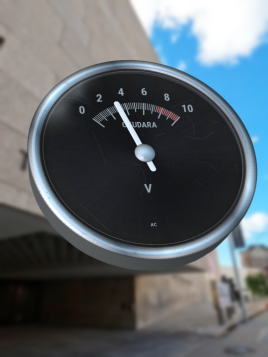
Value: V 3
